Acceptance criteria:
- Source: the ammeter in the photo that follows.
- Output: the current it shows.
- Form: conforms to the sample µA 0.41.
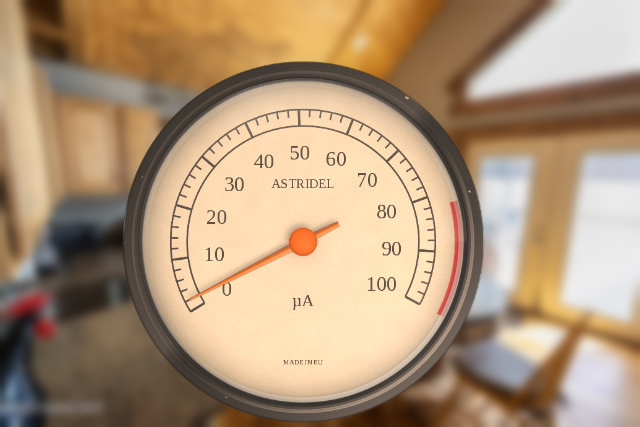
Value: µA 2
